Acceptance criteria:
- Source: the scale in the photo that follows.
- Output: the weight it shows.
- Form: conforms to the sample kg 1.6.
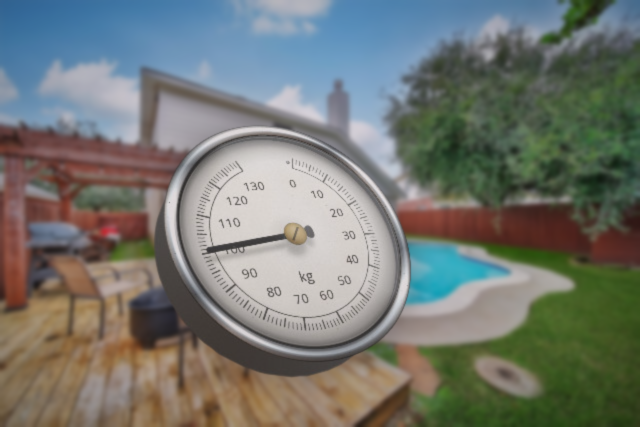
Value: kg 100
